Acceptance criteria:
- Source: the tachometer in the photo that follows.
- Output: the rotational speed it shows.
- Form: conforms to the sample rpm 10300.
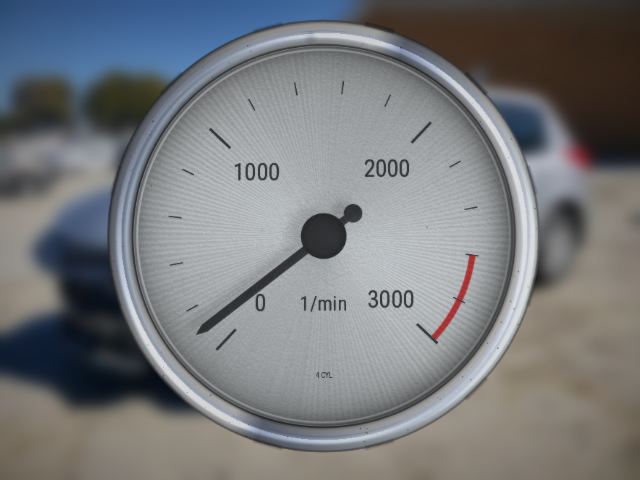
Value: rpm 100
